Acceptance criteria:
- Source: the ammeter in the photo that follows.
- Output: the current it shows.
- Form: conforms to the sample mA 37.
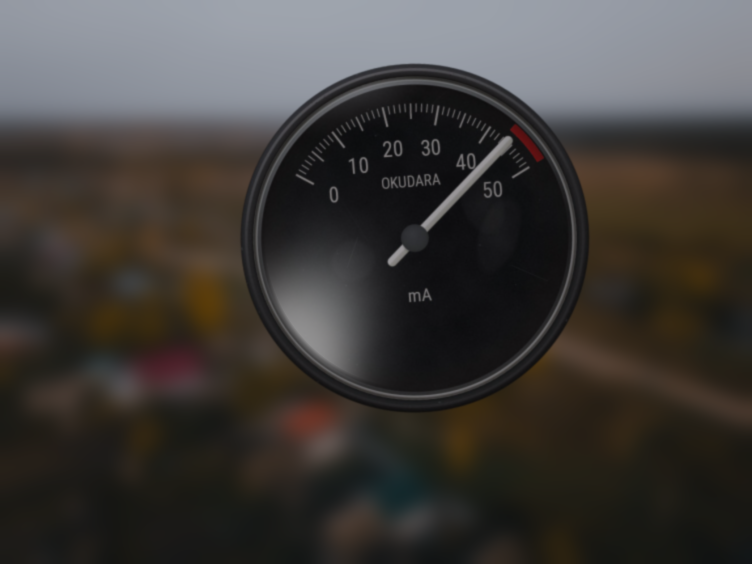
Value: mA 44
